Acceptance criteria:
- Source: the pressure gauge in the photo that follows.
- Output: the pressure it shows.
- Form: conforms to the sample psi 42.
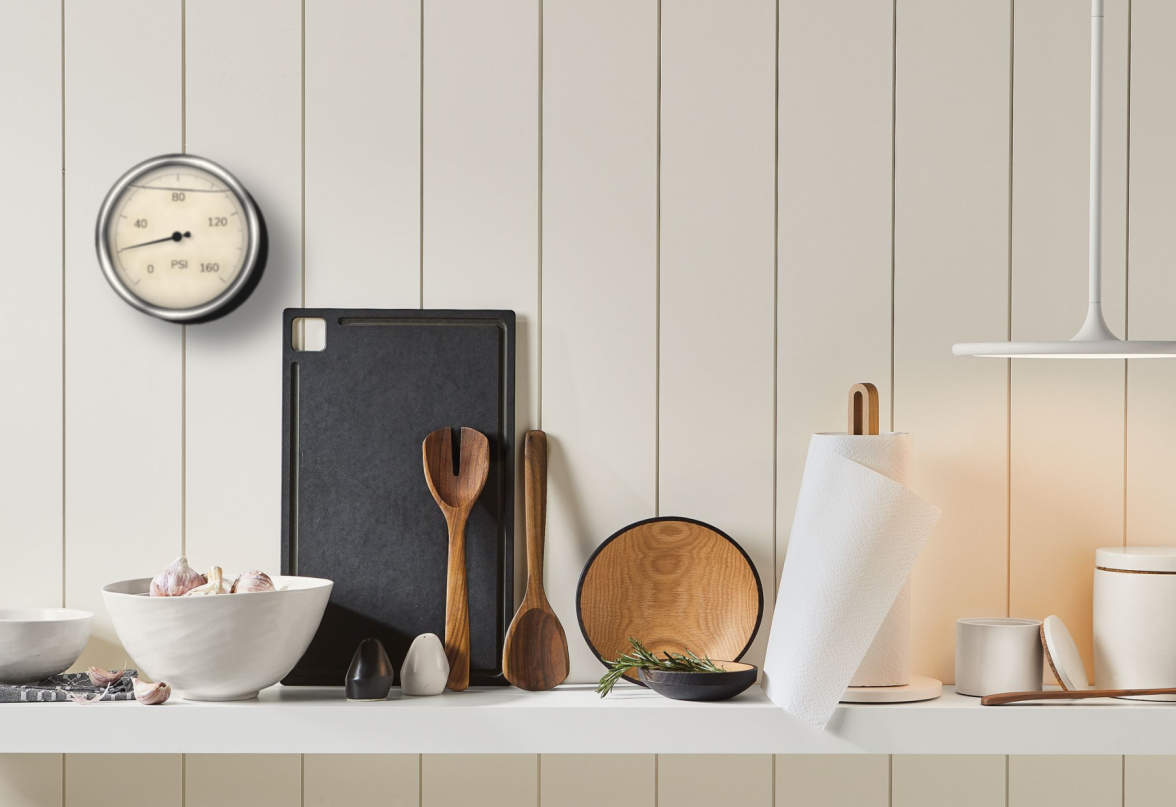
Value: psi 20
